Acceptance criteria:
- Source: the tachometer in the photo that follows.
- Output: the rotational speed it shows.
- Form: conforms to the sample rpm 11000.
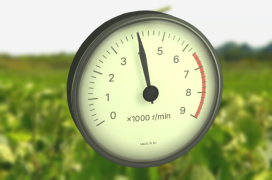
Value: rpm 4000
